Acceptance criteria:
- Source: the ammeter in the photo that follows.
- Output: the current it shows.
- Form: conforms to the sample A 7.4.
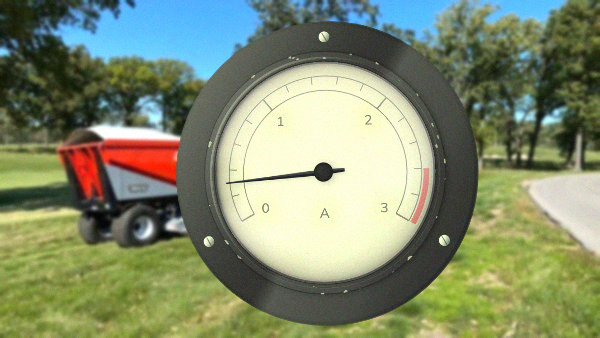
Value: A 0.3
